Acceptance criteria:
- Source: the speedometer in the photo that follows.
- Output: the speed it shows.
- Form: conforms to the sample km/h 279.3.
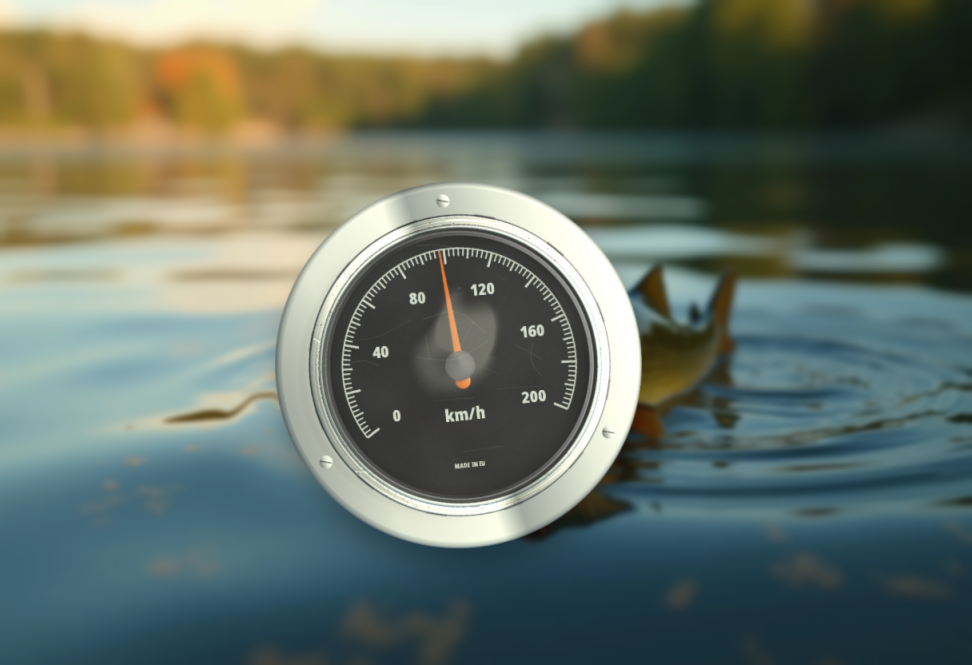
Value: km/h 98
